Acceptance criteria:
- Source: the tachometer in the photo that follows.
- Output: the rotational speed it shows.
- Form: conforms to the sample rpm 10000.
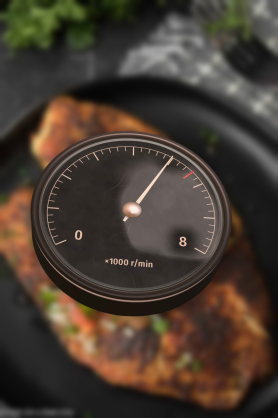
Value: rpm 5000
